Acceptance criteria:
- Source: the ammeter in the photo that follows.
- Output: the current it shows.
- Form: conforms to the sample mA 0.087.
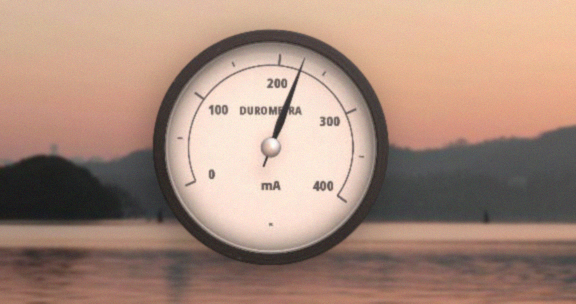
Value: mA 225
